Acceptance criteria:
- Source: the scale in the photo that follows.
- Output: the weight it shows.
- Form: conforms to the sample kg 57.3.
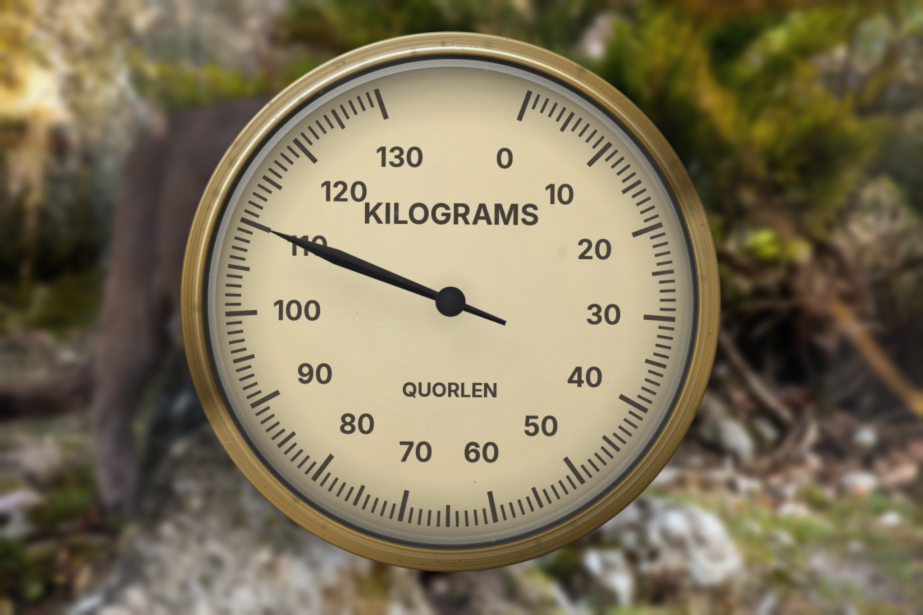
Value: kg 110
